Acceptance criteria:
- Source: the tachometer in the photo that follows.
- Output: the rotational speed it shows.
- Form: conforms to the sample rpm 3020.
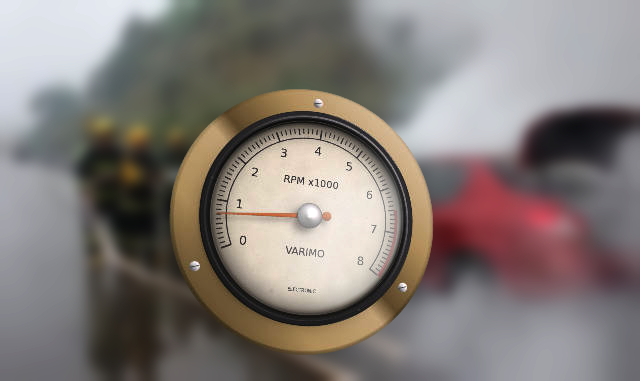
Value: rpm 700
